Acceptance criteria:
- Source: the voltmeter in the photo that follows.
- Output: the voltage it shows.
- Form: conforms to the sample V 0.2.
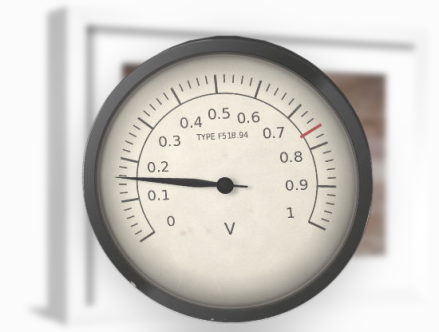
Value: V 0.16
